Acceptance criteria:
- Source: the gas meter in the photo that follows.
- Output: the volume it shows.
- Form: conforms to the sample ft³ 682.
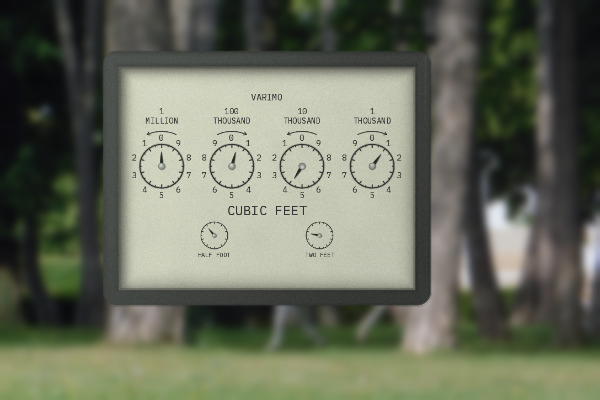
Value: ft³ 4100
